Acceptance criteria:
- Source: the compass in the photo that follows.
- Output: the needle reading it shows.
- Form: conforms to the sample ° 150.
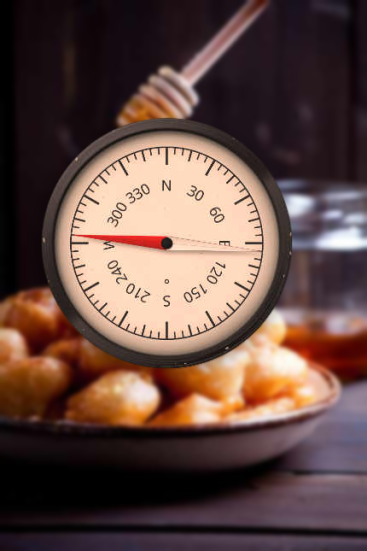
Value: ° 275
